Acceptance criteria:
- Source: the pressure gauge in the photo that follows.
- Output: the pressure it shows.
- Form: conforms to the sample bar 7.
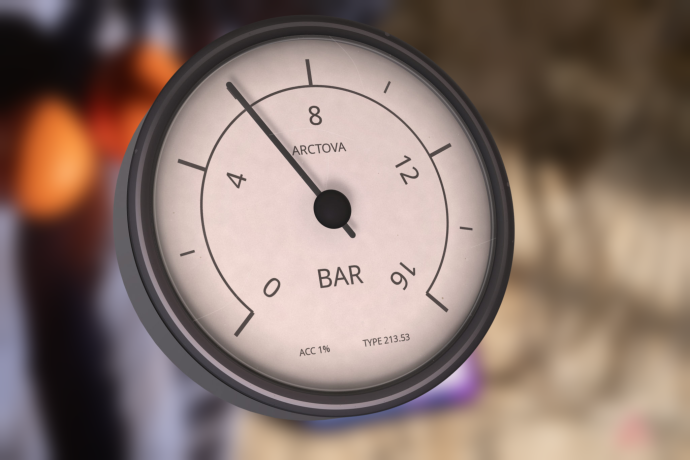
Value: bar 6
